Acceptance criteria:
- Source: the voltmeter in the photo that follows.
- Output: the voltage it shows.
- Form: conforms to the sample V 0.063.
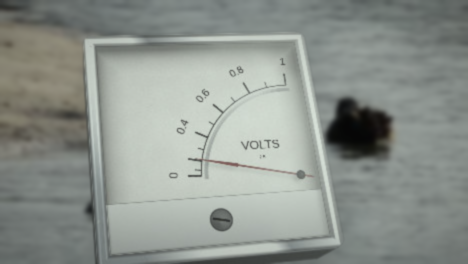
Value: V 0.2
